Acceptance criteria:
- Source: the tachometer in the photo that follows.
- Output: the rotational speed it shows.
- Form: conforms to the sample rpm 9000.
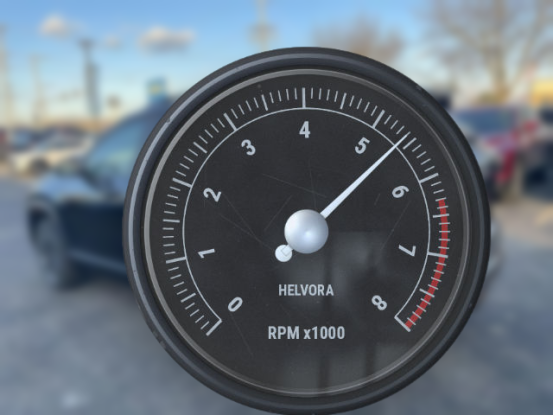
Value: rpm 5400
